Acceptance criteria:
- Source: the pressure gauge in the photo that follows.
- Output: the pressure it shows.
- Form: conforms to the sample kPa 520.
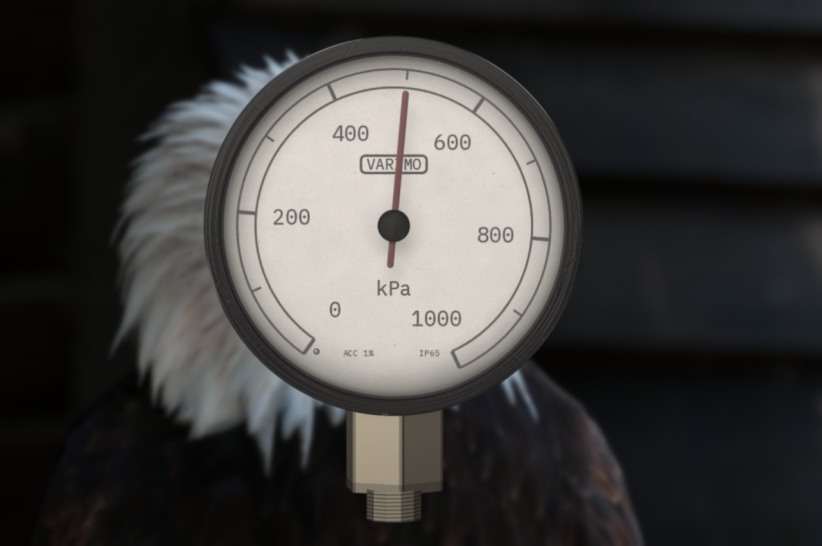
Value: kPa 500
